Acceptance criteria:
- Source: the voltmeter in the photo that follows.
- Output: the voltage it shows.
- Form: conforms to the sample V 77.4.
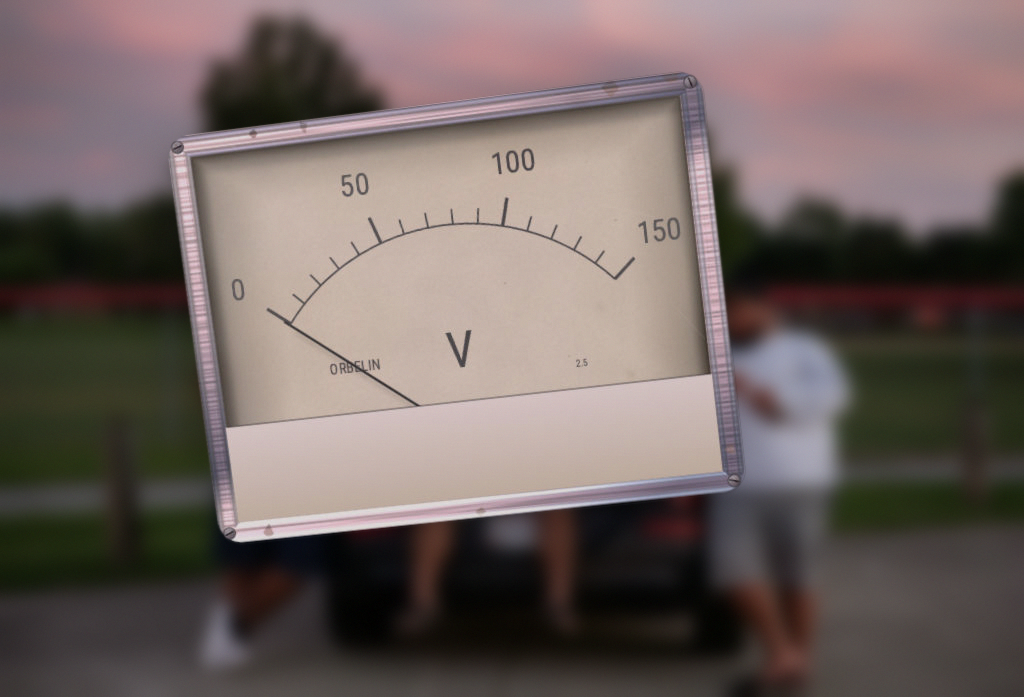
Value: V 0
